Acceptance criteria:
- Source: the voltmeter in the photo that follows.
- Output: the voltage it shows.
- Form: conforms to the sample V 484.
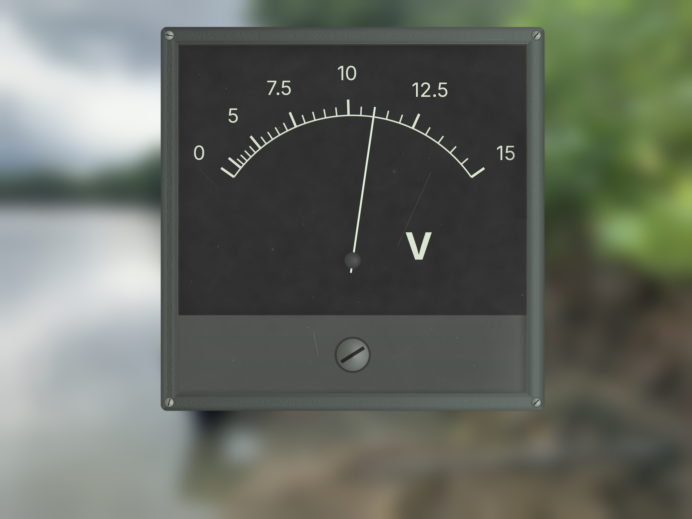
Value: V 11
